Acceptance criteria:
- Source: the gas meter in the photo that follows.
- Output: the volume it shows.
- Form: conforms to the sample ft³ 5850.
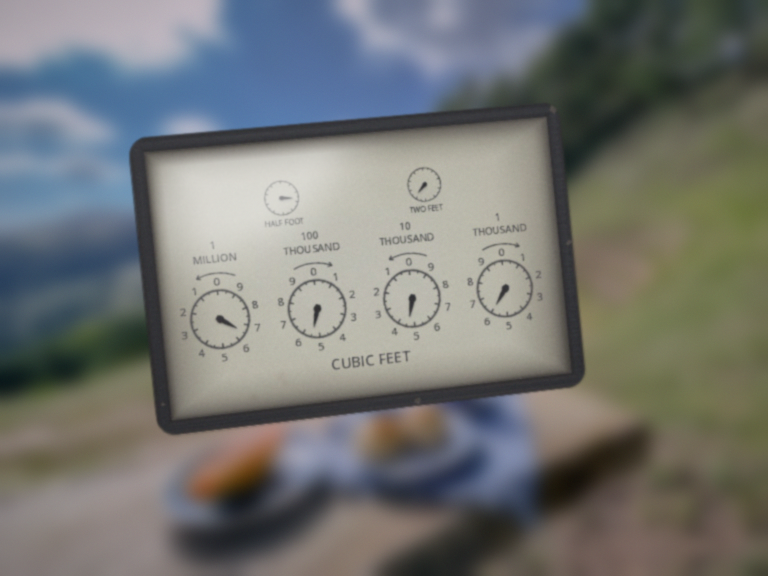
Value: ft³ 654600
